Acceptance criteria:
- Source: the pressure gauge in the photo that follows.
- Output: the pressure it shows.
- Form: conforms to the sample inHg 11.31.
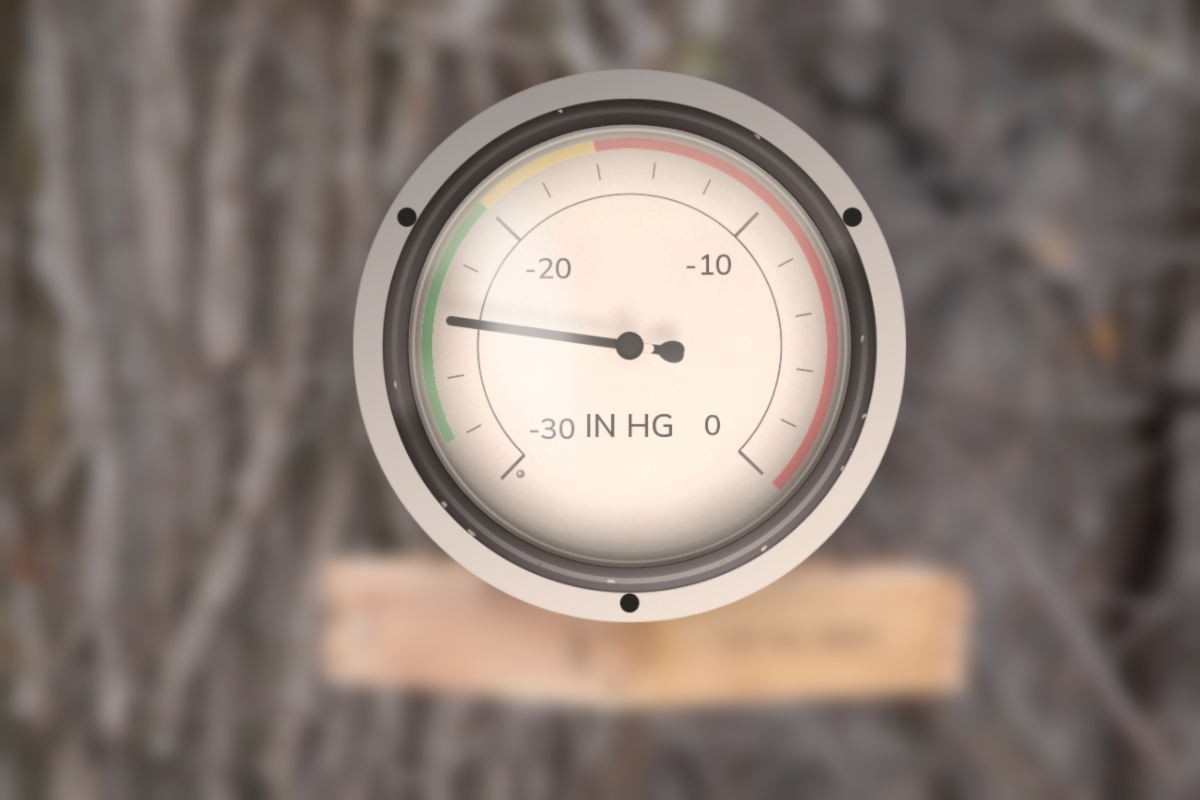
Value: inHg -24
